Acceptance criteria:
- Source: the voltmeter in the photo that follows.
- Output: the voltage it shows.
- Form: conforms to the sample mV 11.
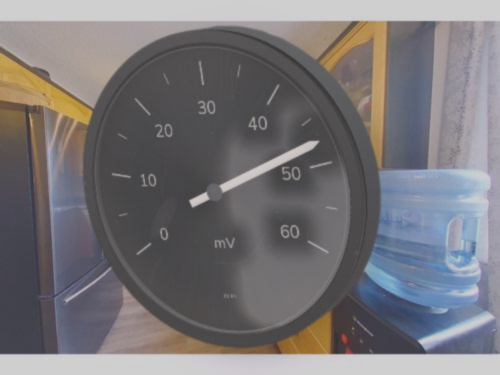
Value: mV 47.5
